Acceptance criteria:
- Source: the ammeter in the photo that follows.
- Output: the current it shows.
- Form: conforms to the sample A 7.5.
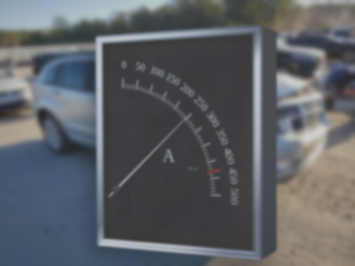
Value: A 250
